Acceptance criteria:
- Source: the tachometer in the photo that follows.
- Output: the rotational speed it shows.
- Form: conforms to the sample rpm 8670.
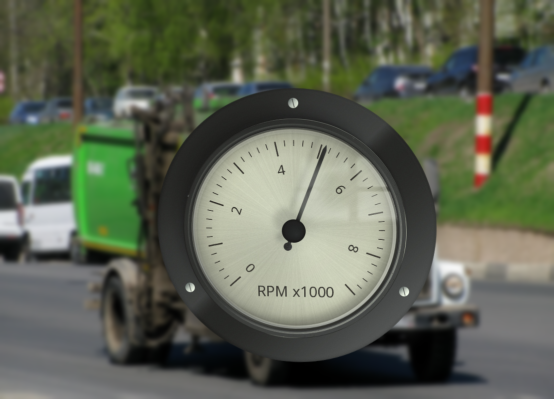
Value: rpm 5100
